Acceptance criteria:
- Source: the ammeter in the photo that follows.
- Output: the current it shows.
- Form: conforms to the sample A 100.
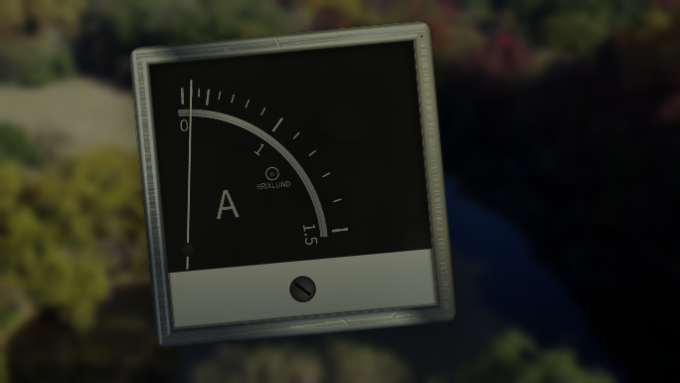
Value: A 0.3
